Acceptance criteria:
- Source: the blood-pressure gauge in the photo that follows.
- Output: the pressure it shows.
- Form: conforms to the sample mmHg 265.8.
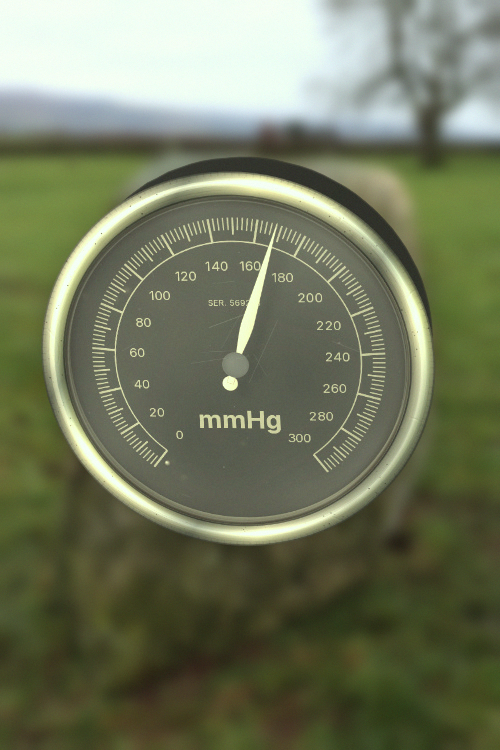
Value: mmHg 168
